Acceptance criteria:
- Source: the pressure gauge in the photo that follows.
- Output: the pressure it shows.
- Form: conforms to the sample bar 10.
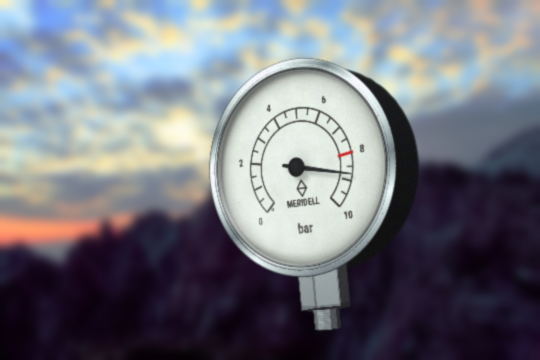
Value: bar 8.75
